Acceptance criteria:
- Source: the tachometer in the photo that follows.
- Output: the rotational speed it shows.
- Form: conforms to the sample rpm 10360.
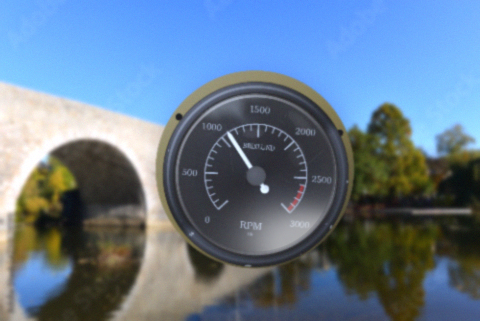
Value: rpm 1100
